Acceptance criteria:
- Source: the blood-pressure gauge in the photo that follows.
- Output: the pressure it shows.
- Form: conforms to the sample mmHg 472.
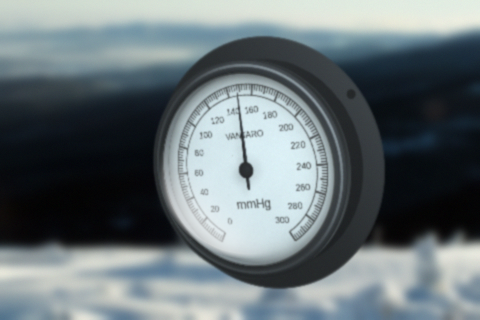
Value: mmHg 150
